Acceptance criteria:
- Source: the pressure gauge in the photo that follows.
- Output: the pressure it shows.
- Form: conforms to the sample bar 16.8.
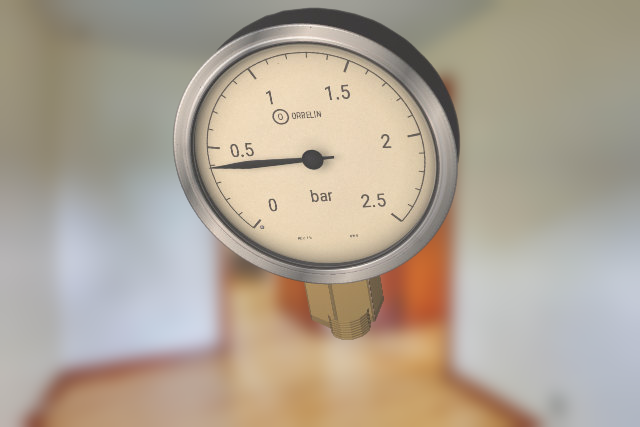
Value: bar 0.4
